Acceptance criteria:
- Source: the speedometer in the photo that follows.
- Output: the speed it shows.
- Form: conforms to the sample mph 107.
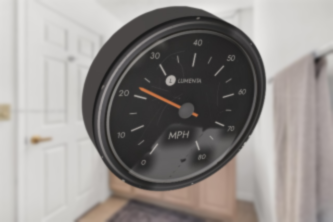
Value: mph 22.5
